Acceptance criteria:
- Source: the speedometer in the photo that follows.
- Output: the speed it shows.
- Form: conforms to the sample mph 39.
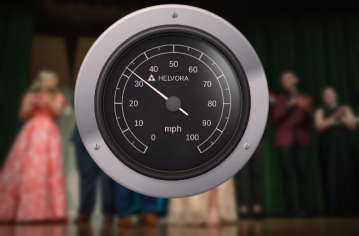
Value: mph 32.5
